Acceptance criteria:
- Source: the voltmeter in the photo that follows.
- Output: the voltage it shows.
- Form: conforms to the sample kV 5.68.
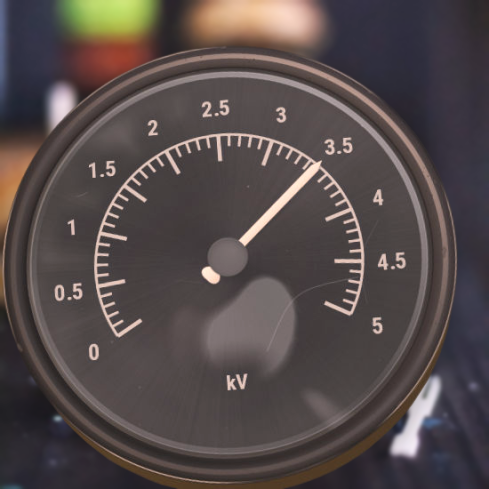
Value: kV 3.5
